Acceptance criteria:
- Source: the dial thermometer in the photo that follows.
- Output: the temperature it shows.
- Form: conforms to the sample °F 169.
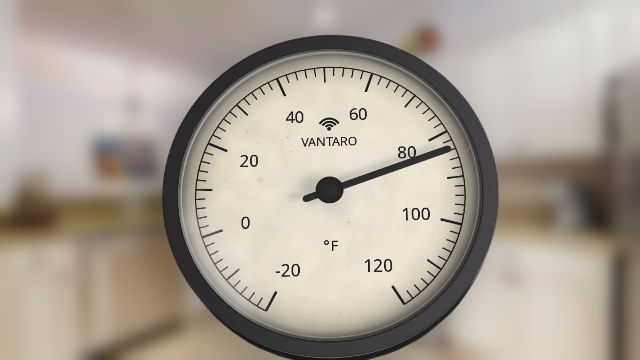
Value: °F 84
